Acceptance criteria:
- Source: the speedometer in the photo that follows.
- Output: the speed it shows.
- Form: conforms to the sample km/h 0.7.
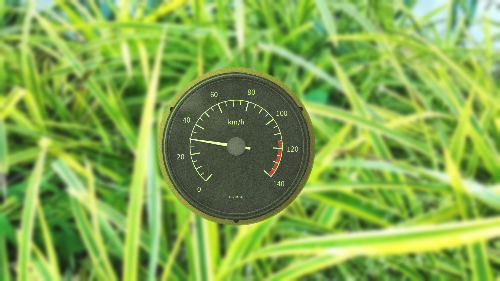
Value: km/h 30
